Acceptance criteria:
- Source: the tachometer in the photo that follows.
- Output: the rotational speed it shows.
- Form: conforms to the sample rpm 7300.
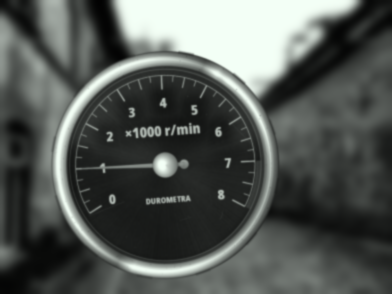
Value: rpm 1000
